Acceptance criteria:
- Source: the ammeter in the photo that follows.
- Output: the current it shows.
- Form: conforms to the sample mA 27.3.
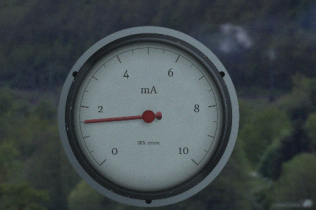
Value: mA 1.5
